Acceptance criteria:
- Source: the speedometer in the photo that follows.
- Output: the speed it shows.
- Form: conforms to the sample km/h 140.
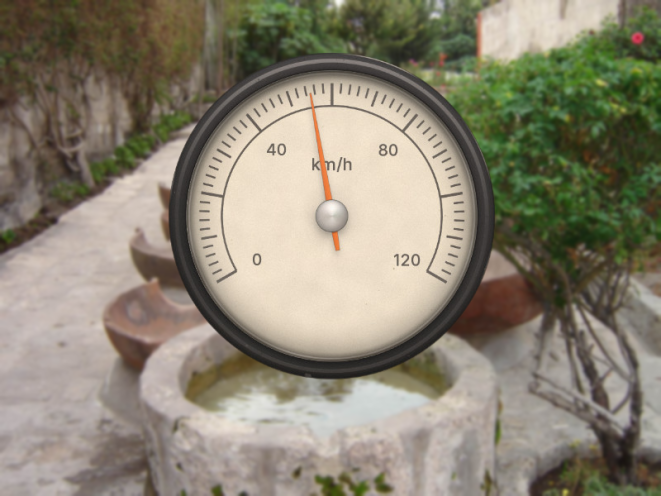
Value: km/h 55
